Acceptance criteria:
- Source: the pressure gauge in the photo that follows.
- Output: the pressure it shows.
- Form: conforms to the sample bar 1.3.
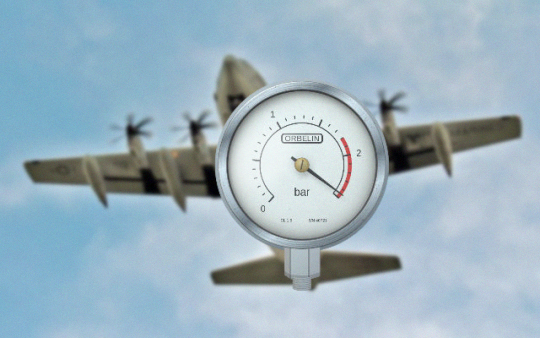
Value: bar 2.45
